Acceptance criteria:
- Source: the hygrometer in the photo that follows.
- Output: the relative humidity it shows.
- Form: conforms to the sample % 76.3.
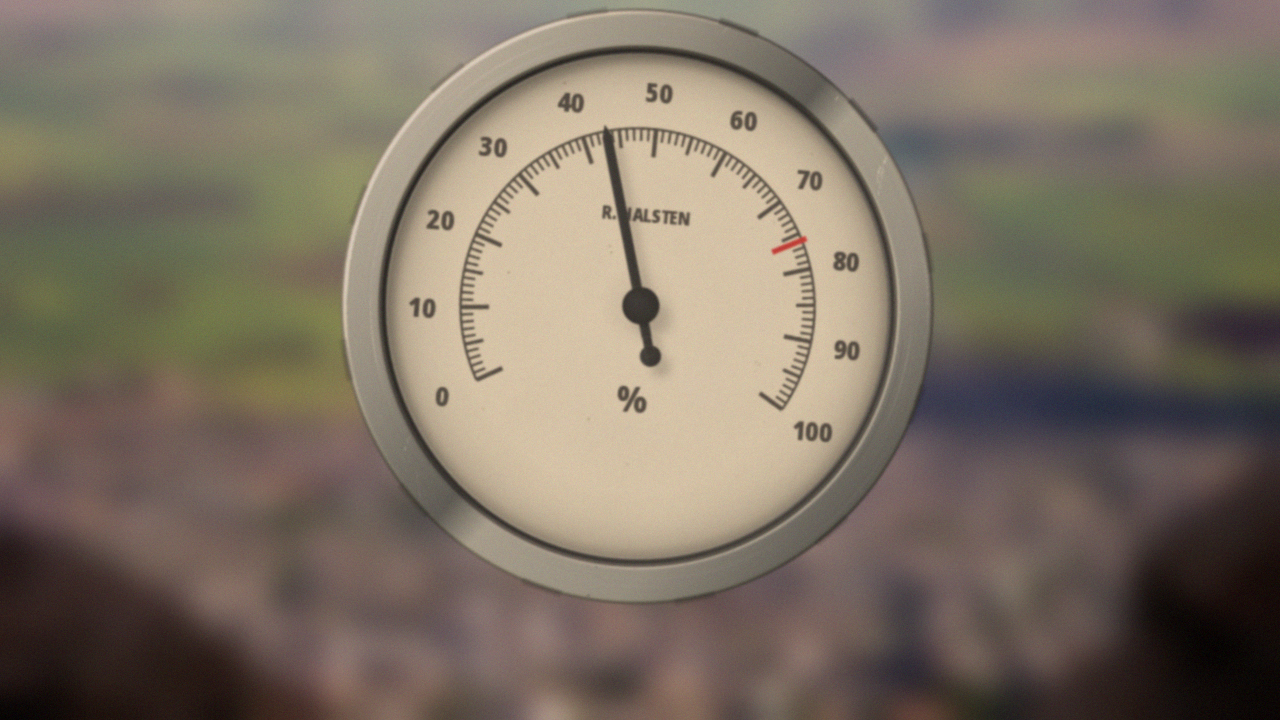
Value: % 43
